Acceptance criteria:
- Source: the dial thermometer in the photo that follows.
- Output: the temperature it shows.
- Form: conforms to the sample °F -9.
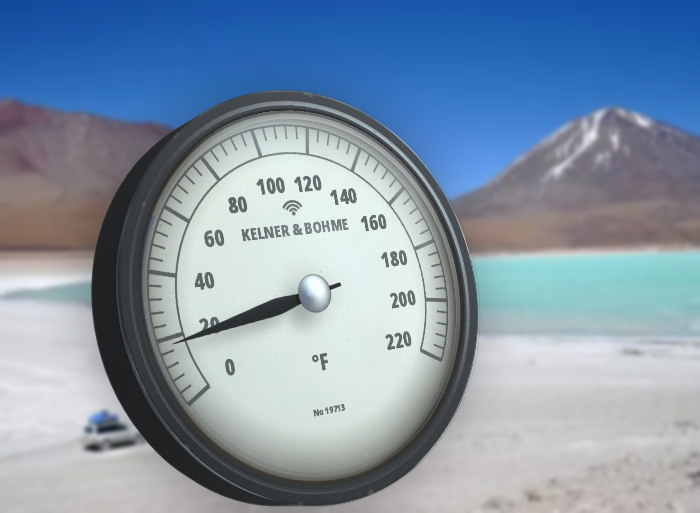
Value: °F 18
